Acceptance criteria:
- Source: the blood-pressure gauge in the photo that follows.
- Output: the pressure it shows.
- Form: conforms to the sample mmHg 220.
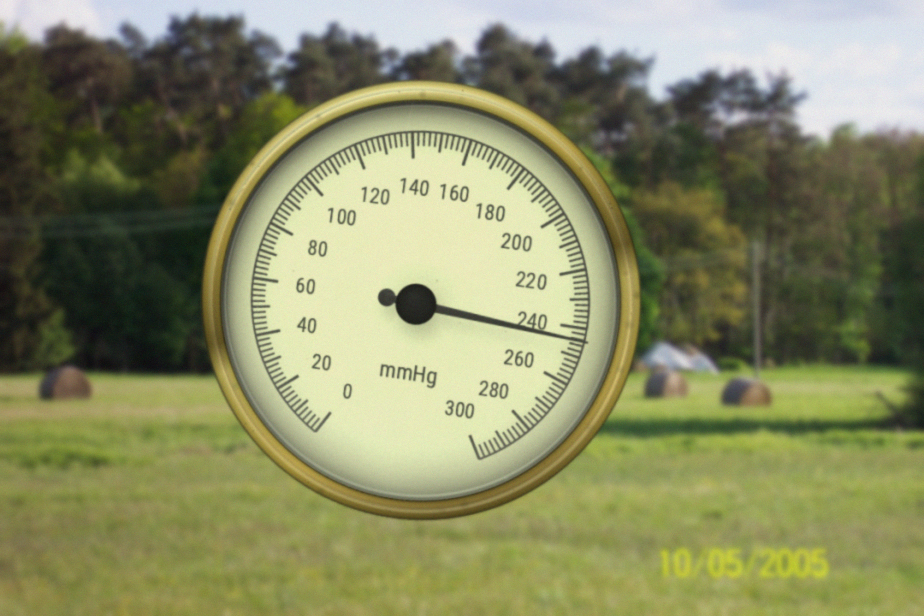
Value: mmHg 244
